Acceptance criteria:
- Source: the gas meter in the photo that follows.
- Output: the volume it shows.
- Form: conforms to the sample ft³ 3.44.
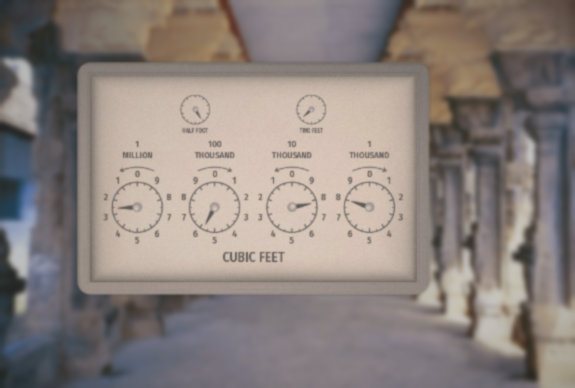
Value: ft³ 257800
